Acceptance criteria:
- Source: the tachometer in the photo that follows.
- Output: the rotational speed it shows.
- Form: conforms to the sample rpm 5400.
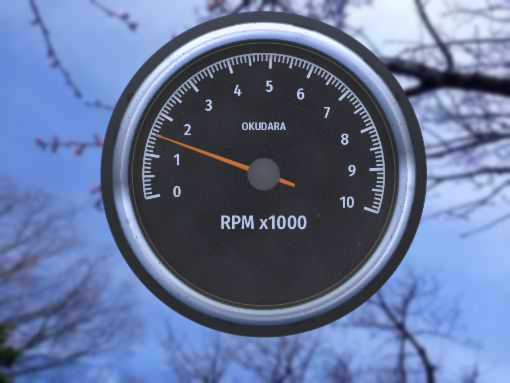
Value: rpm 1500
